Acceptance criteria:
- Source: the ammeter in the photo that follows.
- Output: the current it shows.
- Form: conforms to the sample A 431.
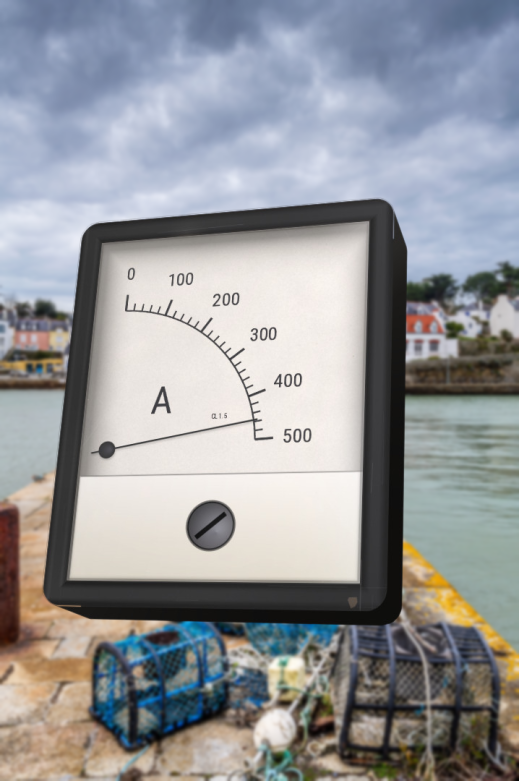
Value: A 460
